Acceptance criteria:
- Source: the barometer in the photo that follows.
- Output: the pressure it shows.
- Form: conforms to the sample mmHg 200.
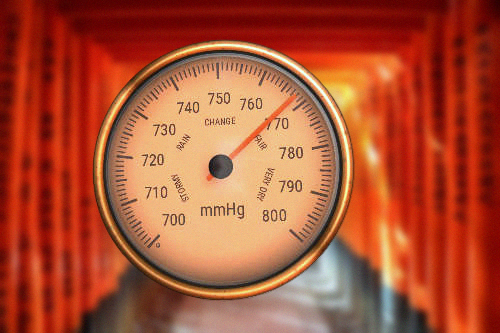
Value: mmHg 768
